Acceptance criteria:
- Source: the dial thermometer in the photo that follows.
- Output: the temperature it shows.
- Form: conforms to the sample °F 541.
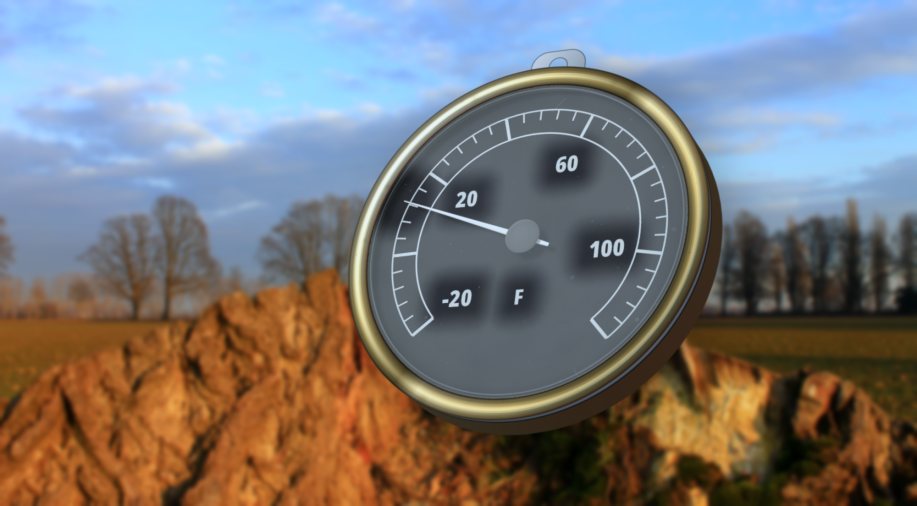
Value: °F 12
